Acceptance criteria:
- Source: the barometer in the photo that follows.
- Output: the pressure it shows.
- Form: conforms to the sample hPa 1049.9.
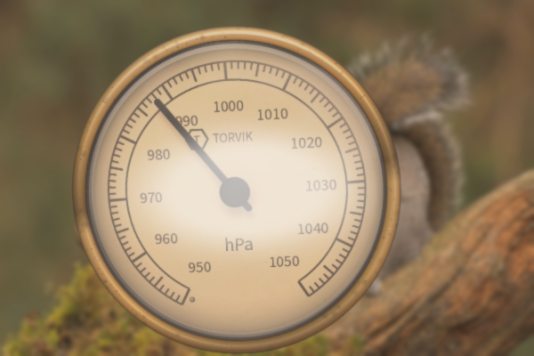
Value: hPa 988
